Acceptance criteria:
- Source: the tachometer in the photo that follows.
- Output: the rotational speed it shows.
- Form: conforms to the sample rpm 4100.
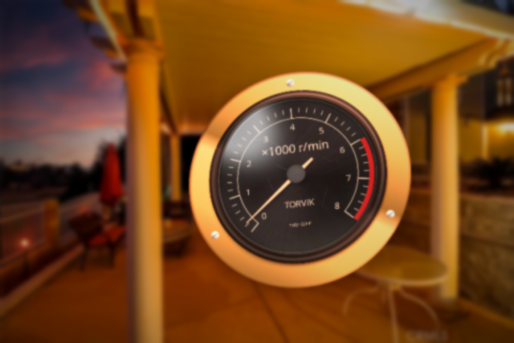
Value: rpm 200
